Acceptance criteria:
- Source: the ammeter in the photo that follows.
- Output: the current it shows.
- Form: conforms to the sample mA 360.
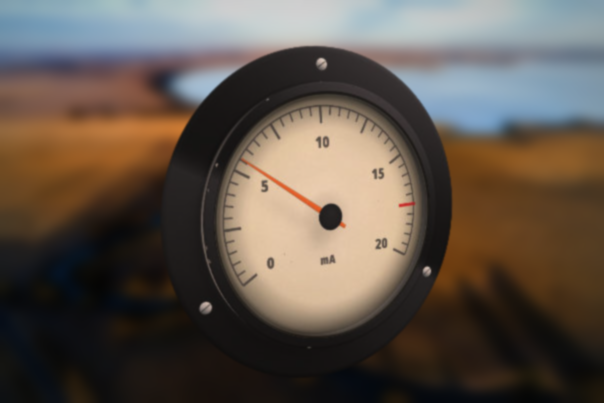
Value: mA 5.5
